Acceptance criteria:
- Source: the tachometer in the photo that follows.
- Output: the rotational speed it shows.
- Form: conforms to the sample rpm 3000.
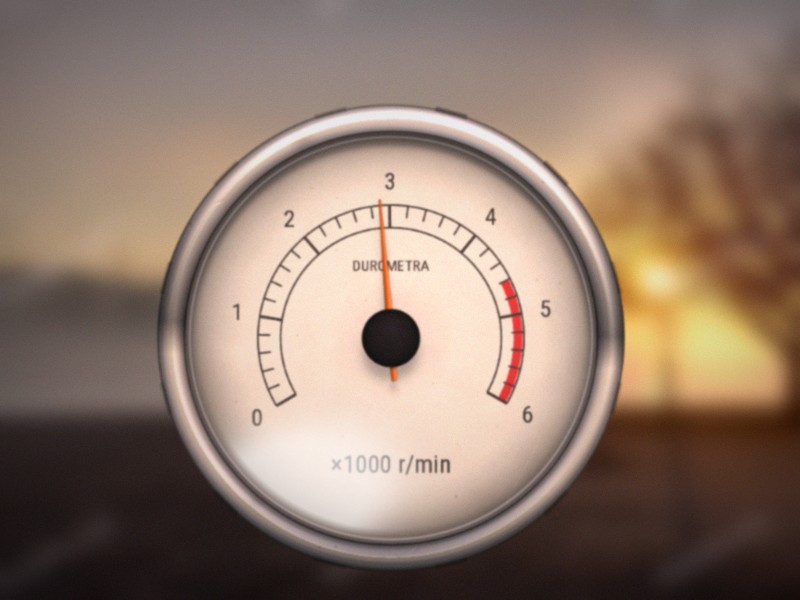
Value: rpm 2900
